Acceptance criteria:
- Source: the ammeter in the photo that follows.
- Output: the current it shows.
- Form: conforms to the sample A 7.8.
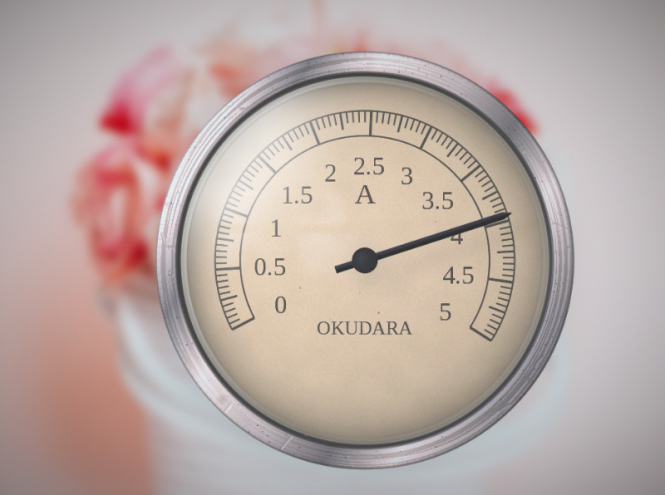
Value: A 3.95
